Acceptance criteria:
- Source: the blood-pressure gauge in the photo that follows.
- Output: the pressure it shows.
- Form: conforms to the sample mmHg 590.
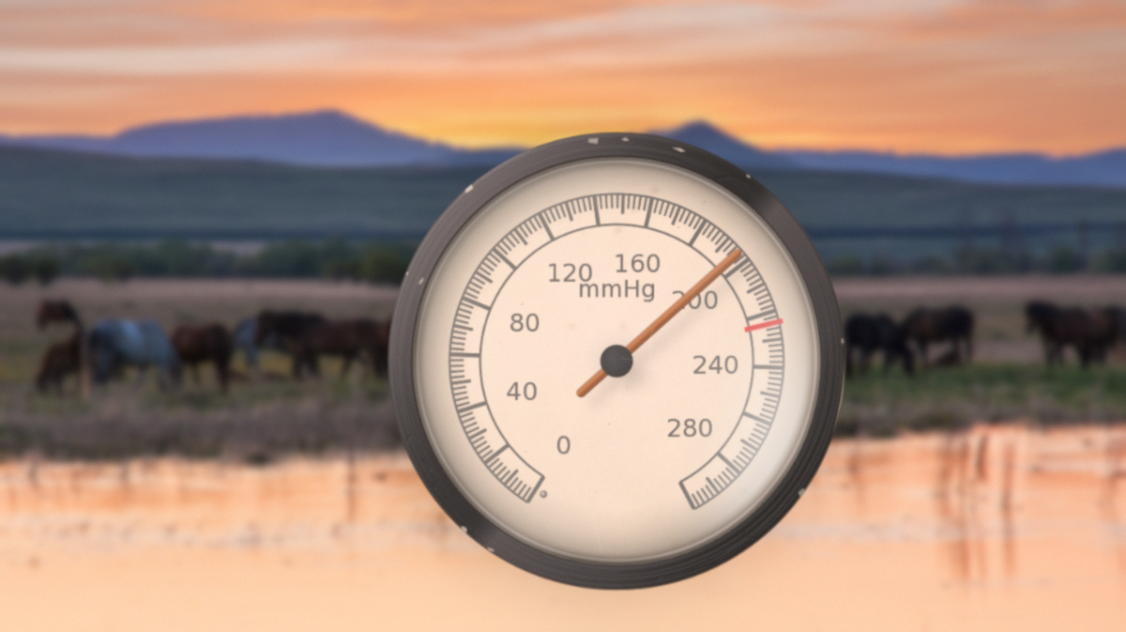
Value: mmHg 196
